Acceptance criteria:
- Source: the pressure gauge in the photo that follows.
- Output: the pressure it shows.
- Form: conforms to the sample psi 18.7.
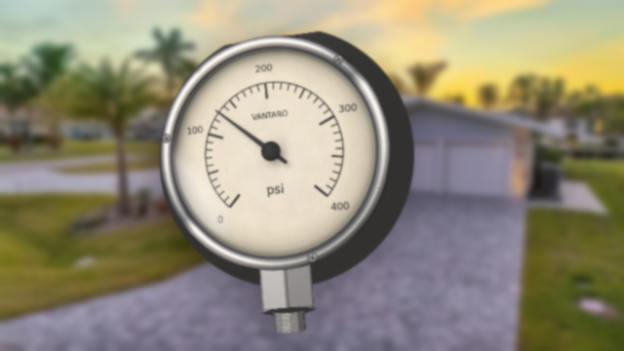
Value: psi 130
